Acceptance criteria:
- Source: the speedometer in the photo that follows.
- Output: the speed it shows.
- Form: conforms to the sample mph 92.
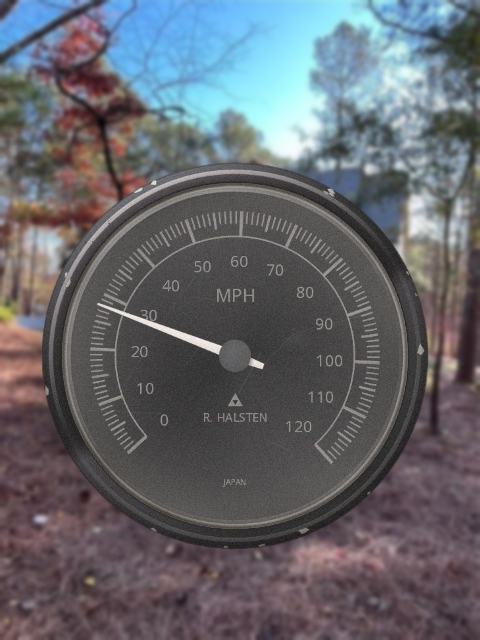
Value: mph 28
